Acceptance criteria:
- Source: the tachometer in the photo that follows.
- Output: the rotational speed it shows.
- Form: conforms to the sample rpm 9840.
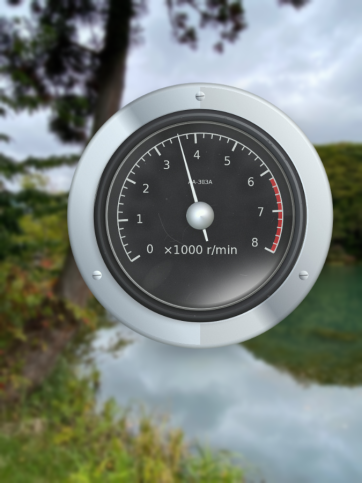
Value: rpm 3600
